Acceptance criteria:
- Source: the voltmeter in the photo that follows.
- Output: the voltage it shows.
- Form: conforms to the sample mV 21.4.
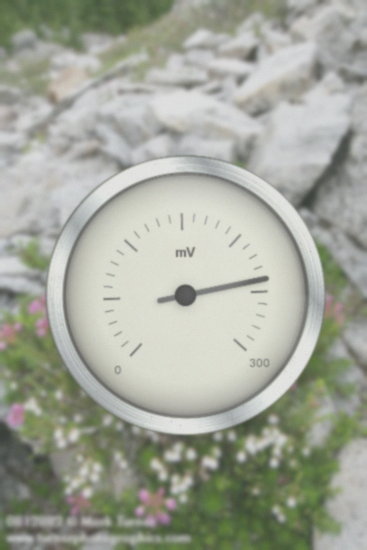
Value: mV 240
